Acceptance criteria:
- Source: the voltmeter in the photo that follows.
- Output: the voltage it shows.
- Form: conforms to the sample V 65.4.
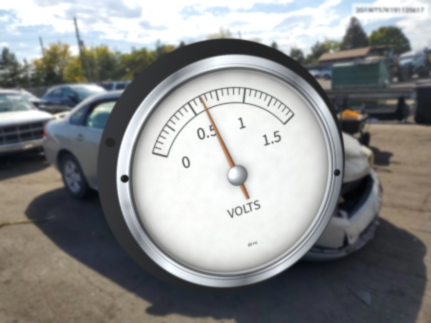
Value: V 0.6
